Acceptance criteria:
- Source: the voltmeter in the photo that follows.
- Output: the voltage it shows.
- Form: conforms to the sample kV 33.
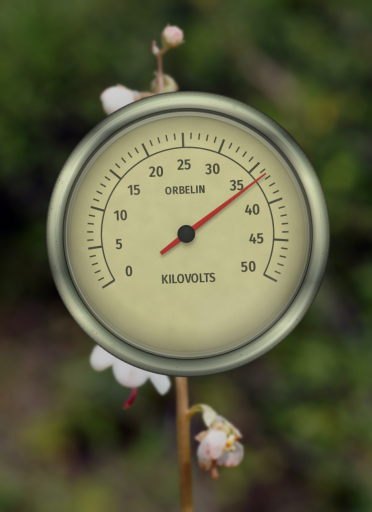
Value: kV 36.5
